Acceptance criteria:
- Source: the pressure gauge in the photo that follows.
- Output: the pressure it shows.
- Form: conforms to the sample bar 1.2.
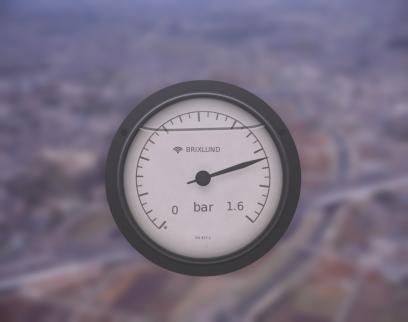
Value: bar 1.25
